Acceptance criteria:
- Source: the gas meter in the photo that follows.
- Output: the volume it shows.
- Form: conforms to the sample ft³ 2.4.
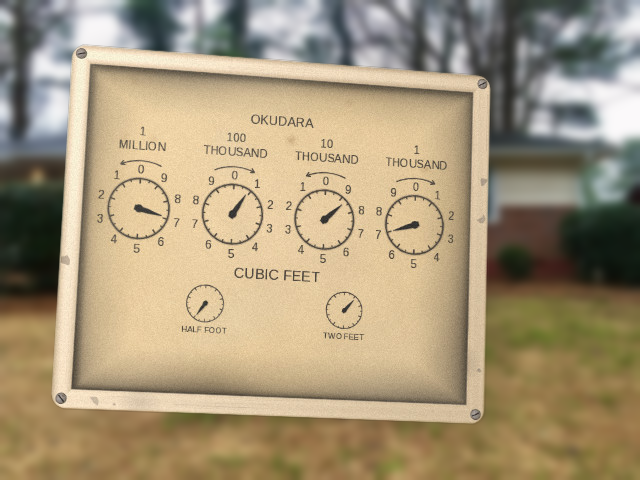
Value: ft³ 708700
